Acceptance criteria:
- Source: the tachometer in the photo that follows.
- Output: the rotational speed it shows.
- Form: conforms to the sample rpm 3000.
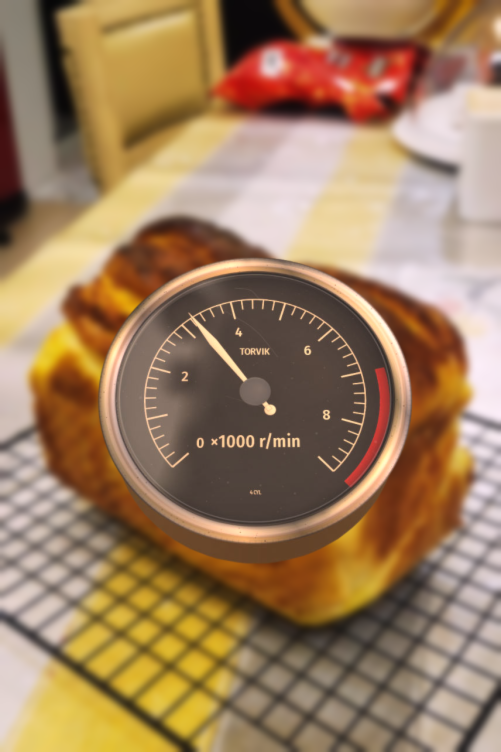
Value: rpm 3200
